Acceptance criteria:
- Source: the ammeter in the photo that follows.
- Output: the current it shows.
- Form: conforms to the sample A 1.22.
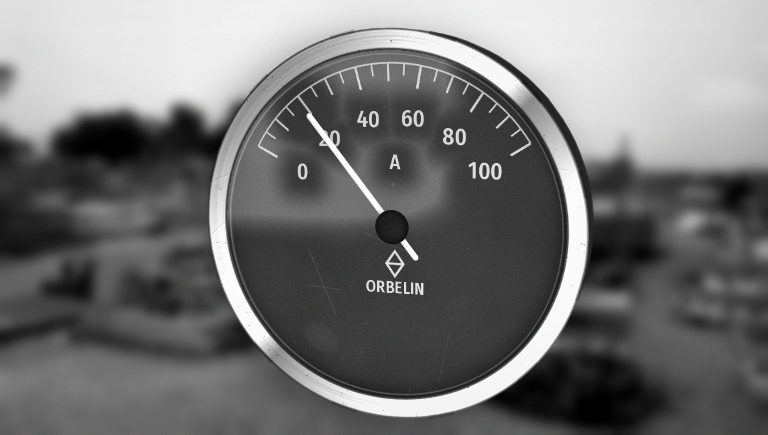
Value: A 20
